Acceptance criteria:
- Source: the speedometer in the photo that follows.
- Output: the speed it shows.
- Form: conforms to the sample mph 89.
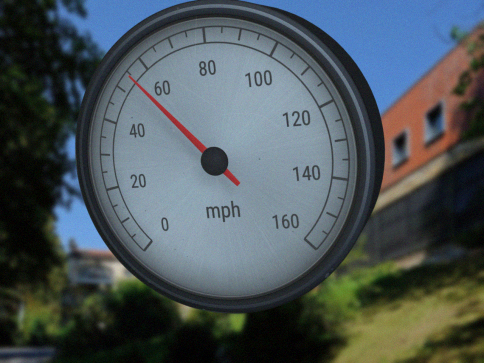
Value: mph 55
